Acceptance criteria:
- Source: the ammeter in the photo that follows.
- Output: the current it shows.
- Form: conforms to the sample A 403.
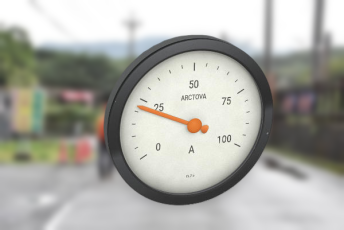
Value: A 22.5
